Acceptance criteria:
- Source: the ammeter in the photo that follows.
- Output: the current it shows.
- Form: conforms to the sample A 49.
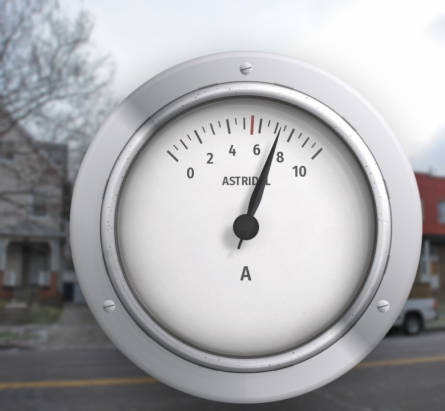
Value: A 7.25
